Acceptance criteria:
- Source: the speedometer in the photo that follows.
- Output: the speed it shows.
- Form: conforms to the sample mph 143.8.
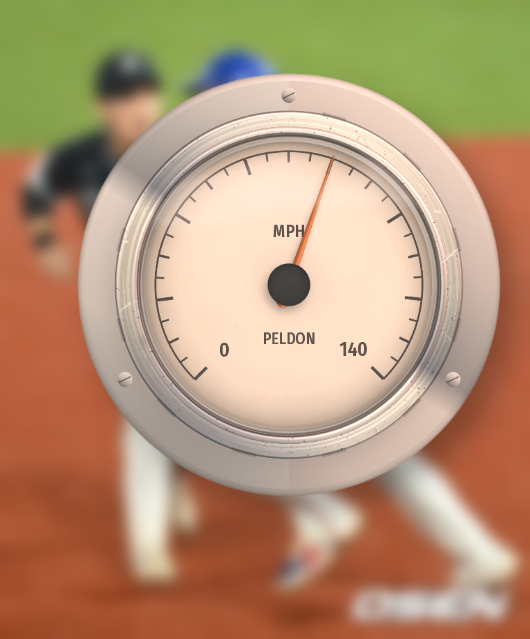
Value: mph 80
